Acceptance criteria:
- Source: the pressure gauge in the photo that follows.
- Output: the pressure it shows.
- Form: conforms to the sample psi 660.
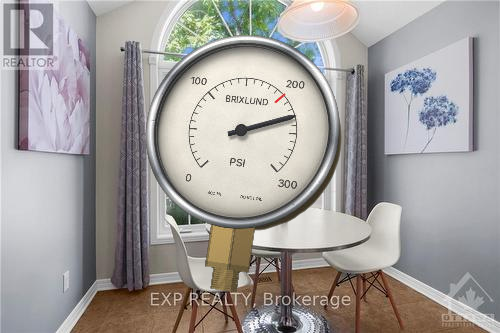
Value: psi 230
